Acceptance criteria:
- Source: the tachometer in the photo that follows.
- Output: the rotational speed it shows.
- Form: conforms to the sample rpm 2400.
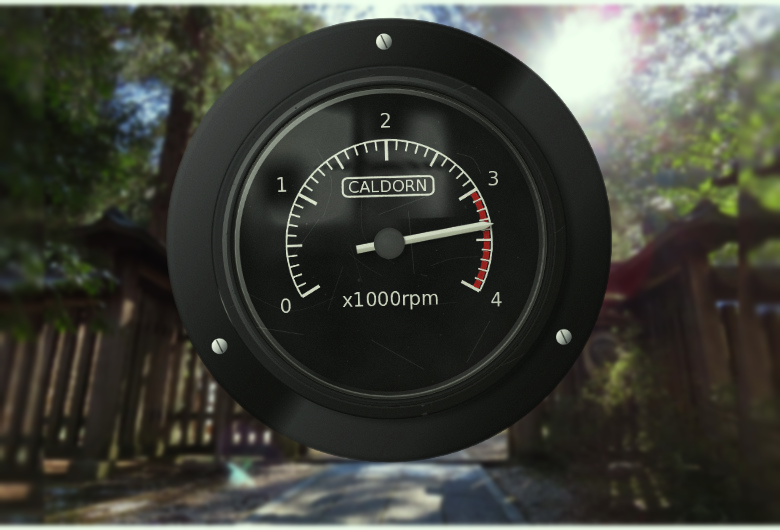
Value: rpm 3350
